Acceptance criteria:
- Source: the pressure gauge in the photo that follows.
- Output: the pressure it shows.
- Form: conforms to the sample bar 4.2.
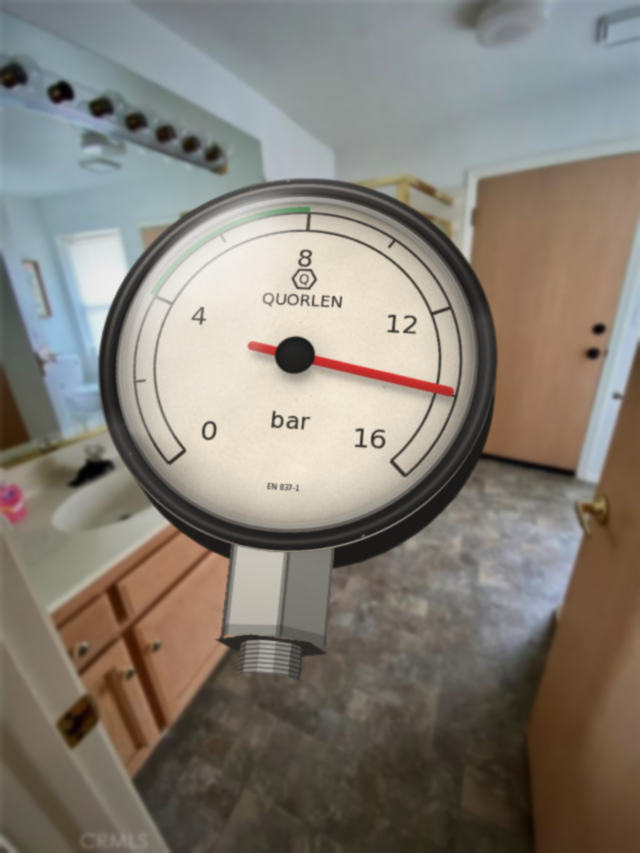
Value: bar 14
